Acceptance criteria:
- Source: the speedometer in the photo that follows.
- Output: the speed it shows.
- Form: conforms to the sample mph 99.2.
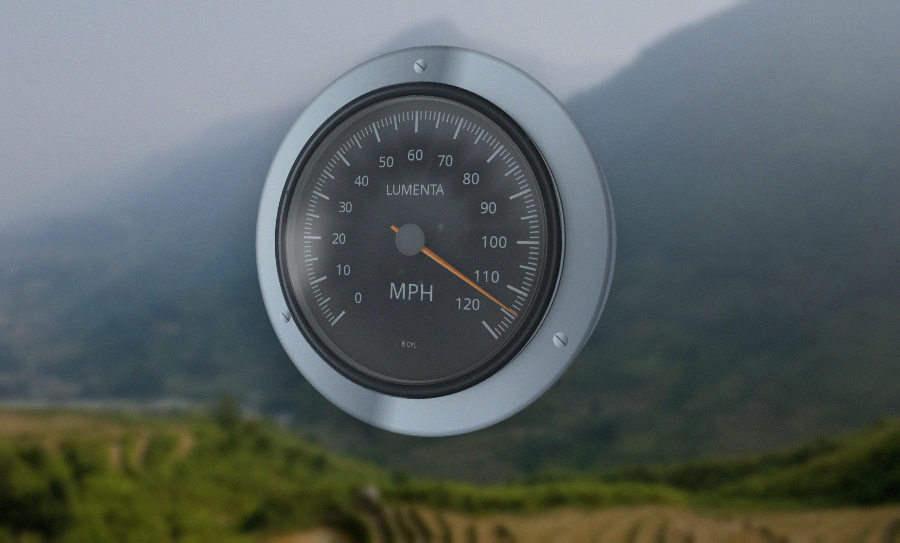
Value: mph 114
